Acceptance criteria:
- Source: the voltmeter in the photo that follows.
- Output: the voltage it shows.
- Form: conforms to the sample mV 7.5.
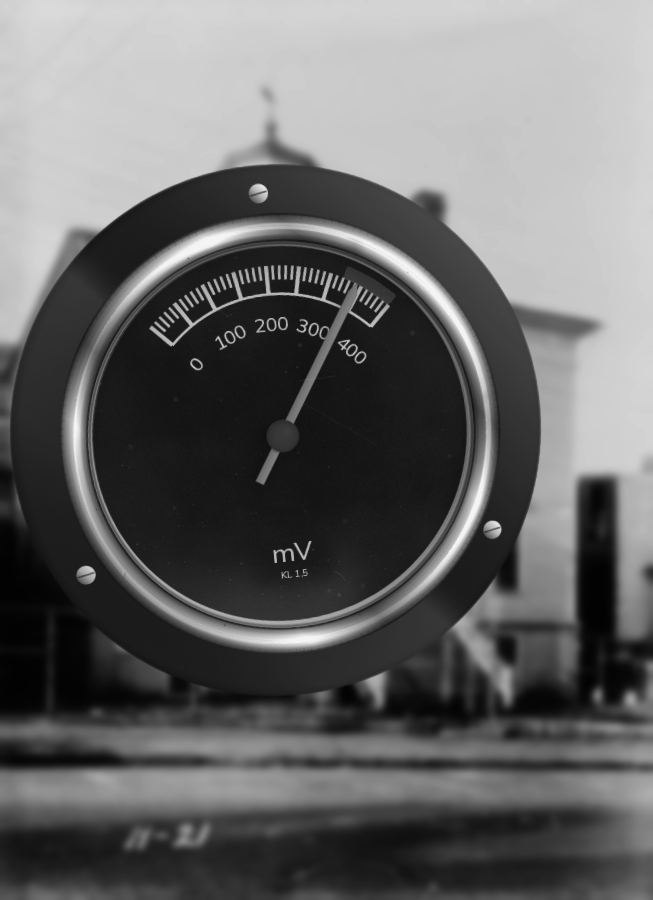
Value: mV 340
